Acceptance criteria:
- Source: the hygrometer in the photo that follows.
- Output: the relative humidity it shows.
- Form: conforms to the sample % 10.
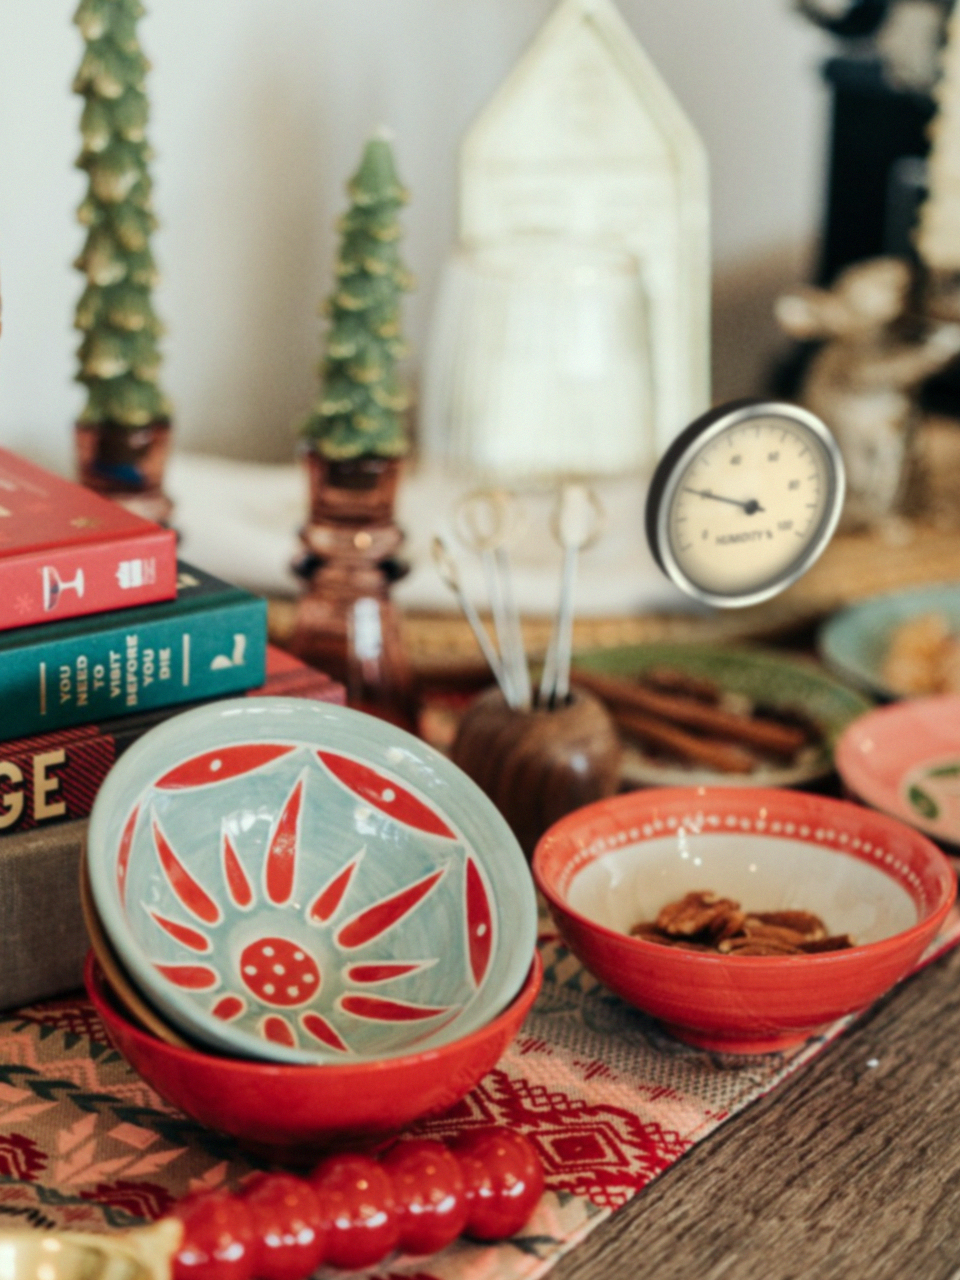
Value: % 20
